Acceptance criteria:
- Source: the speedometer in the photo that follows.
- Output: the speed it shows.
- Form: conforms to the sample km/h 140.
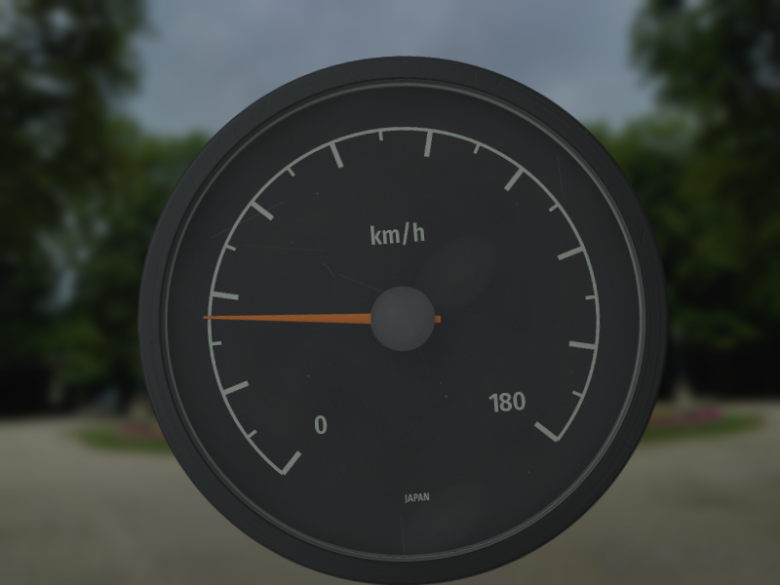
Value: km/h 35
